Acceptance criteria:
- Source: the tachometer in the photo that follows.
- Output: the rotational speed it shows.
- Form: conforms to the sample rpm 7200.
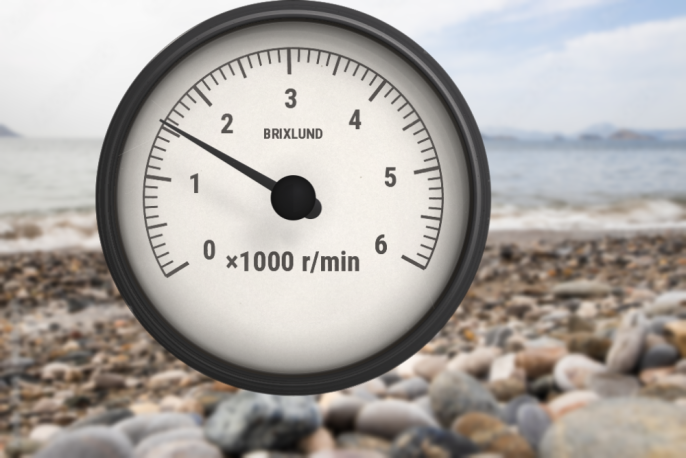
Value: rpm 1550
